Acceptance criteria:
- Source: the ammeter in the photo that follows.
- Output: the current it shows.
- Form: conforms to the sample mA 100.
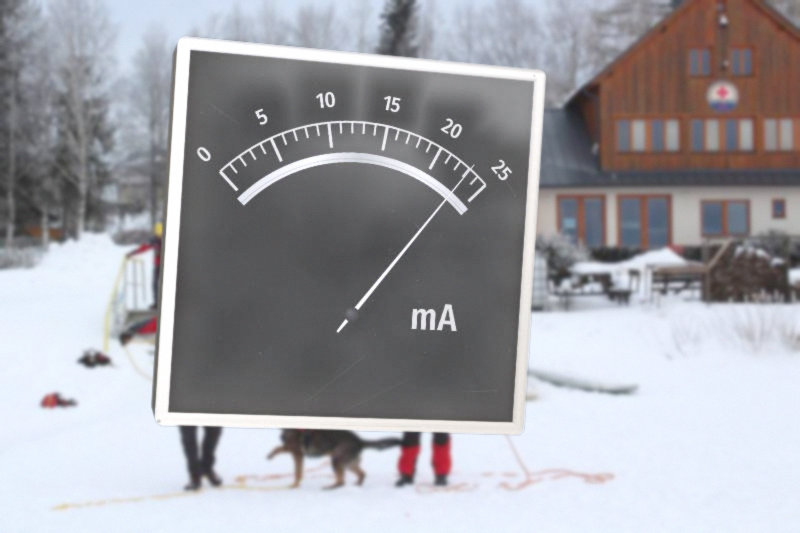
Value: mA 23
